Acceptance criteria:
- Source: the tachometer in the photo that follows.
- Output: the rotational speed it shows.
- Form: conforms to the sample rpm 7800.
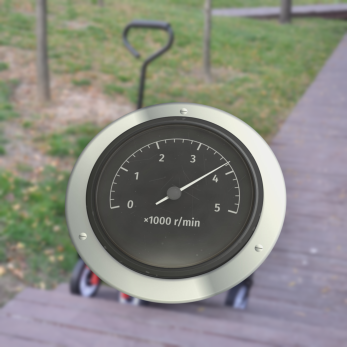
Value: rpm 3800
